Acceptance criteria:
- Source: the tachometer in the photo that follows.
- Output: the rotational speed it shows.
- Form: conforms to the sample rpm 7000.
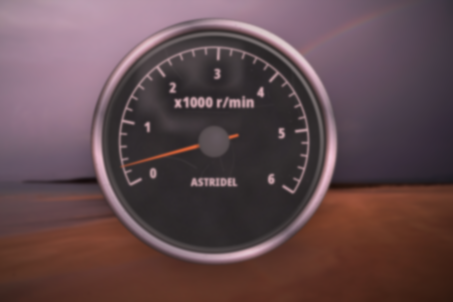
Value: rpm 300
